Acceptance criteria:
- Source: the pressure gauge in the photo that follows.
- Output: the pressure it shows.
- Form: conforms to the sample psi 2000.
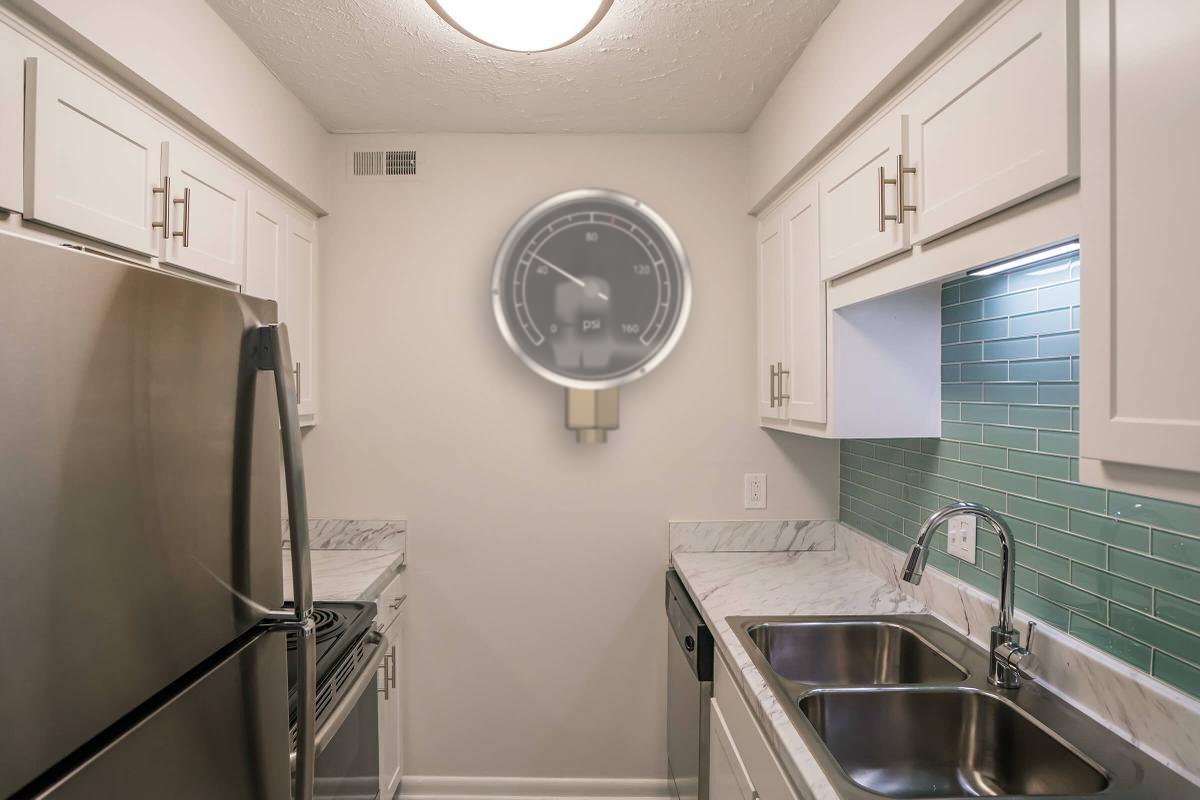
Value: psi 45
